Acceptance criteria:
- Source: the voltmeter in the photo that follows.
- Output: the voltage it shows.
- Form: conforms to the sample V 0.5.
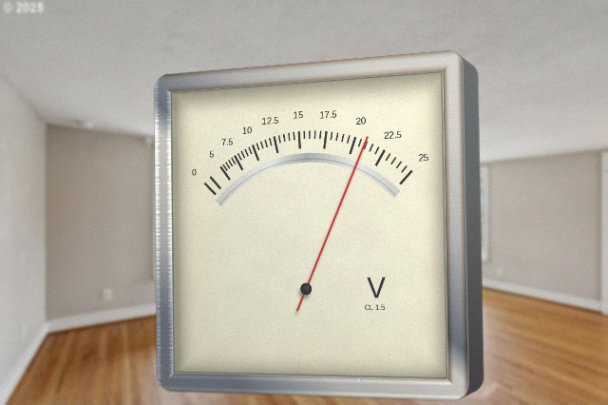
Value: V 21
